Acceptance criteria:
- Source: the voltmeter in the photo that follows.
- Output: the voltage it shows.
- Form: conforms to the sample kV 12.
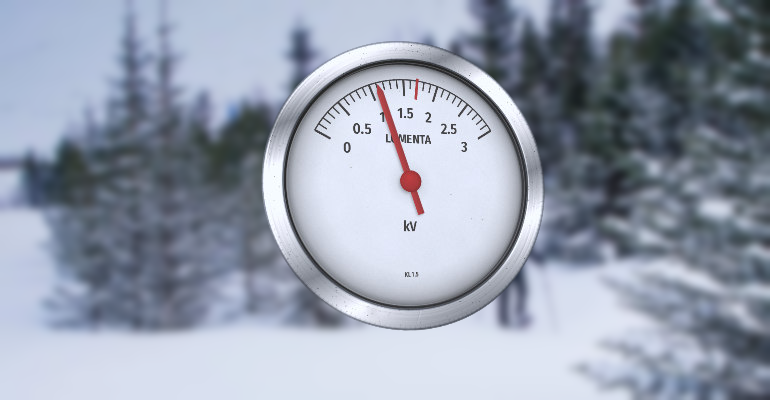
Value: kV 1.1
